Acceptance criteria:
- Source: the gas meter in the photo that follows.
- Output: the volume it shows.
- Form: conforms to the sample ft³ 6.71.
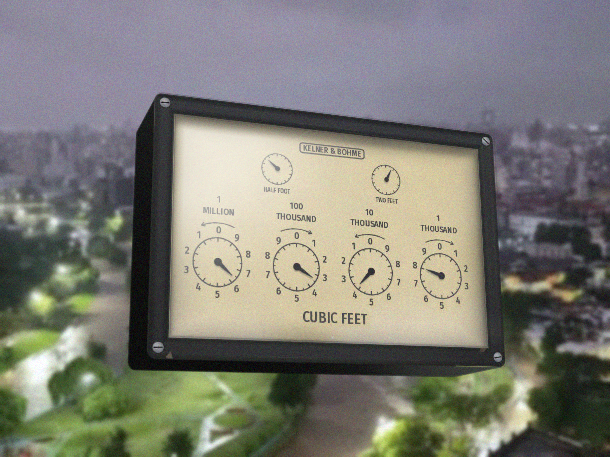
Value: ft³ 633800
